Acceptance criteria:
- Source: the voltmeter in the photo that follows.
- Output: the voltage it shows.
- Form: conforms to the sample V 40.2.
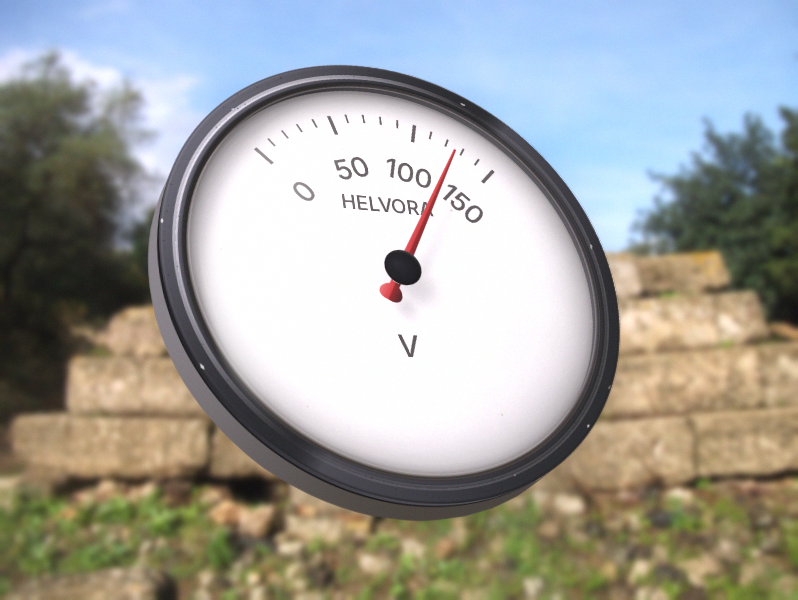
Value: V 125
